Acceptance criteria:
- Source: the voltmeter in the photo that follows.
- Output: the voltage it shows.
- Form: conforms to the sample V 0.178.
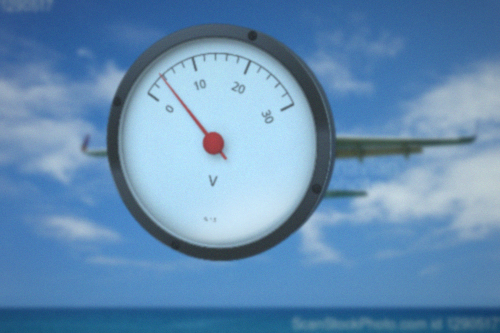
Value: V 4
